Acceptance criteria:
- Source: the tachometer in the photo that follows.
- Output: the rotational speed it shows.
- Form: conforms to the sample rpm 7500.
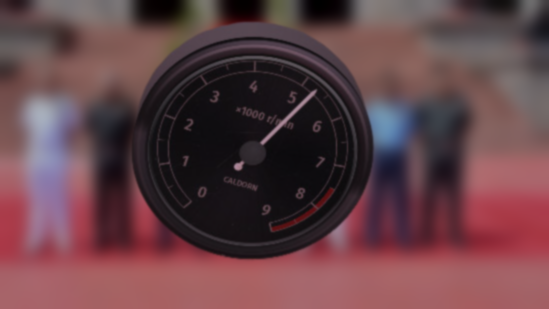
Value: rpm 5250
